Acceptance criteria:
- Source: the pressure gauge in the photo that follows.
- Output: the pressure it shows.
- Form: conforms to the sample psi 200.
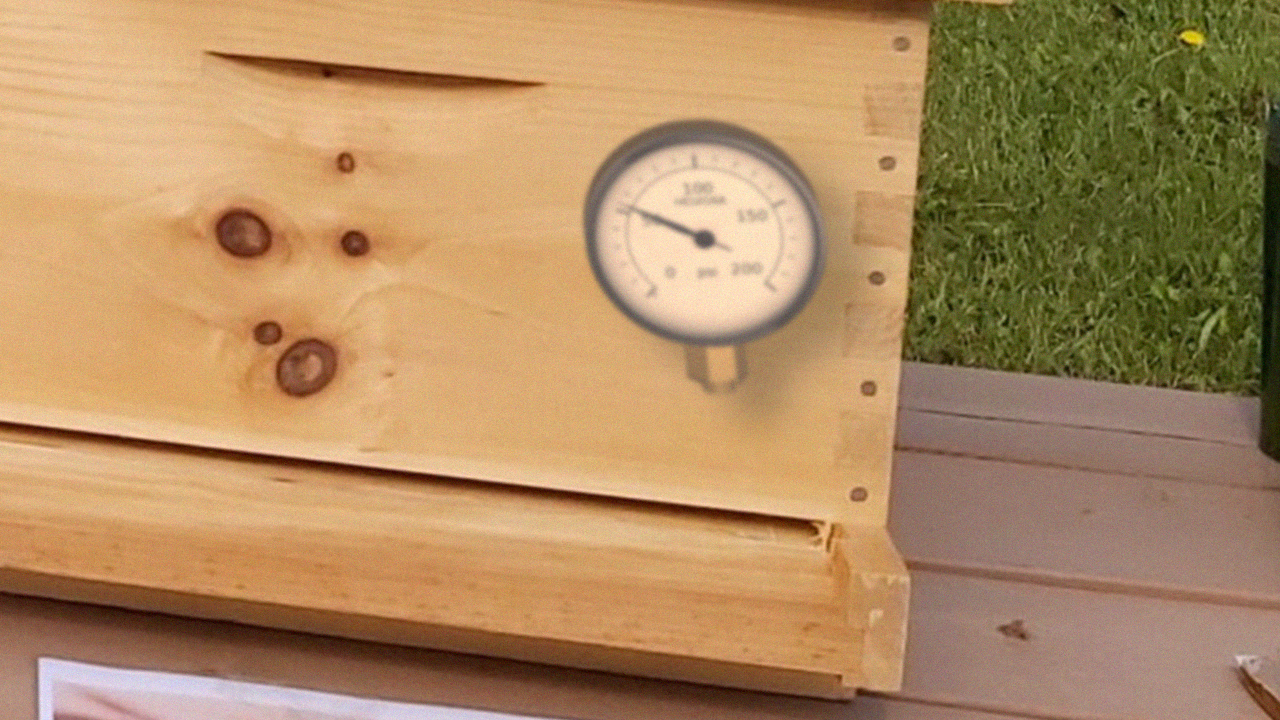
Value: psi 55
